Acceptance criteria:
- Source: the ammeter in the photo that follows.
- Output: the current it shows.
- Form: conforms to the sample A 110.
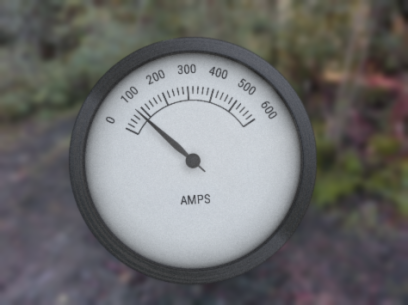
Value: A 80
